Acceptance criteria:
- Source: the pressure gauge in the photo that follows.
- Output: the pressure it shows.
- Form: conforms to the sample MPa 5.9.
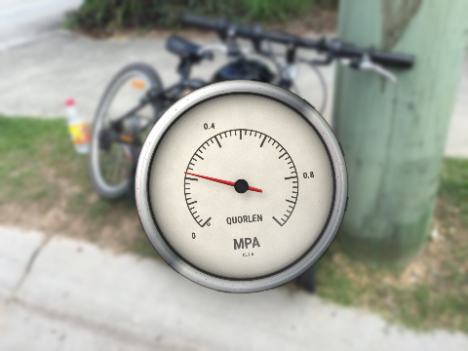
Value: MPa 0.22
